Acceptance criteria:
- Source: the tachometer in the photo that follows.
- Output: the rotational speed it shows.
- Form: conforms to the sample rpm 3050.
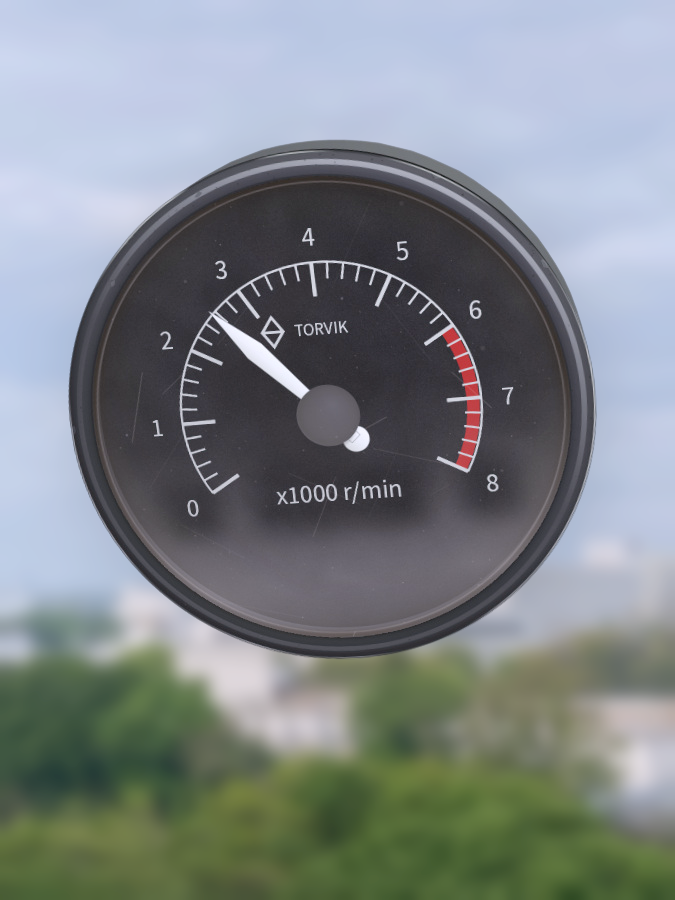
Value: rpm 2600
